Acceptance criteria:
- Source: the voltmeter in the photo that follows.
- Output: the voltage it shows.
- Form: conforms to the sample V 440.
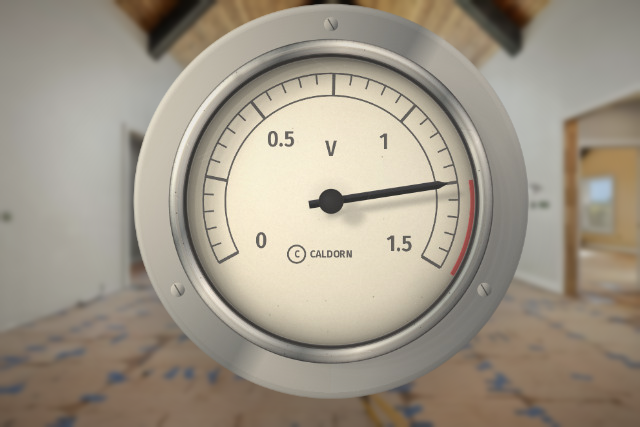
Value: V 1.25
